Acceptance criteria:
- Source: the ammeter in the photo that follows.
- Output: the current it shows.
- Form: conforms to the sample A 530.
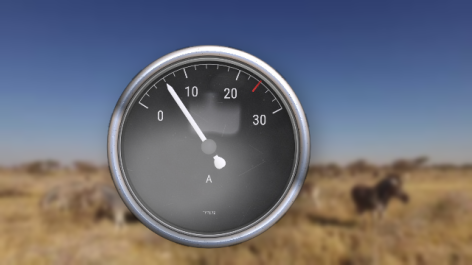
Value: A 6
